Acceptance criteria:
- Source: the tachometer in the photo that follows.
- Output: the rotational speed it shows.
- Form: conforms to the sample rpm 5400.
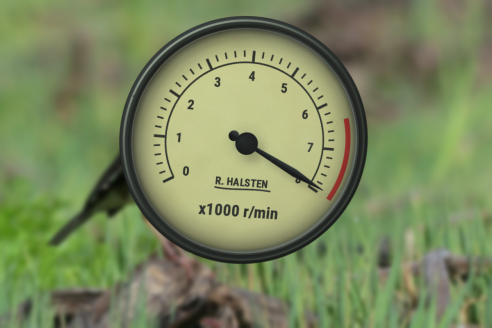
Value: rpm 7900
